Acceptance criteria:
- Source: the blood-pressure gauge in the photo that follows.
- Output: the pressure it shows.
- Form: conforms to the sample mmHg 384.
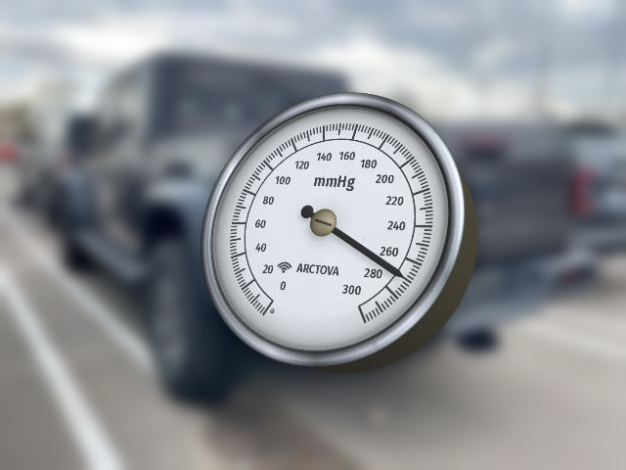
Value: mmHg 270
